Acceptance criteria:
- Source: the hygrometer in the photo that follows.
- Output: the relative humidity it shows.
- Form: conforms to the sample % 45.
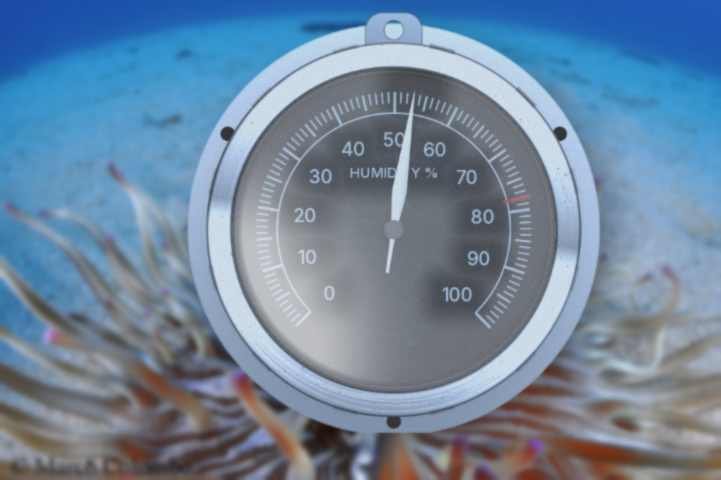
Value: % 53
